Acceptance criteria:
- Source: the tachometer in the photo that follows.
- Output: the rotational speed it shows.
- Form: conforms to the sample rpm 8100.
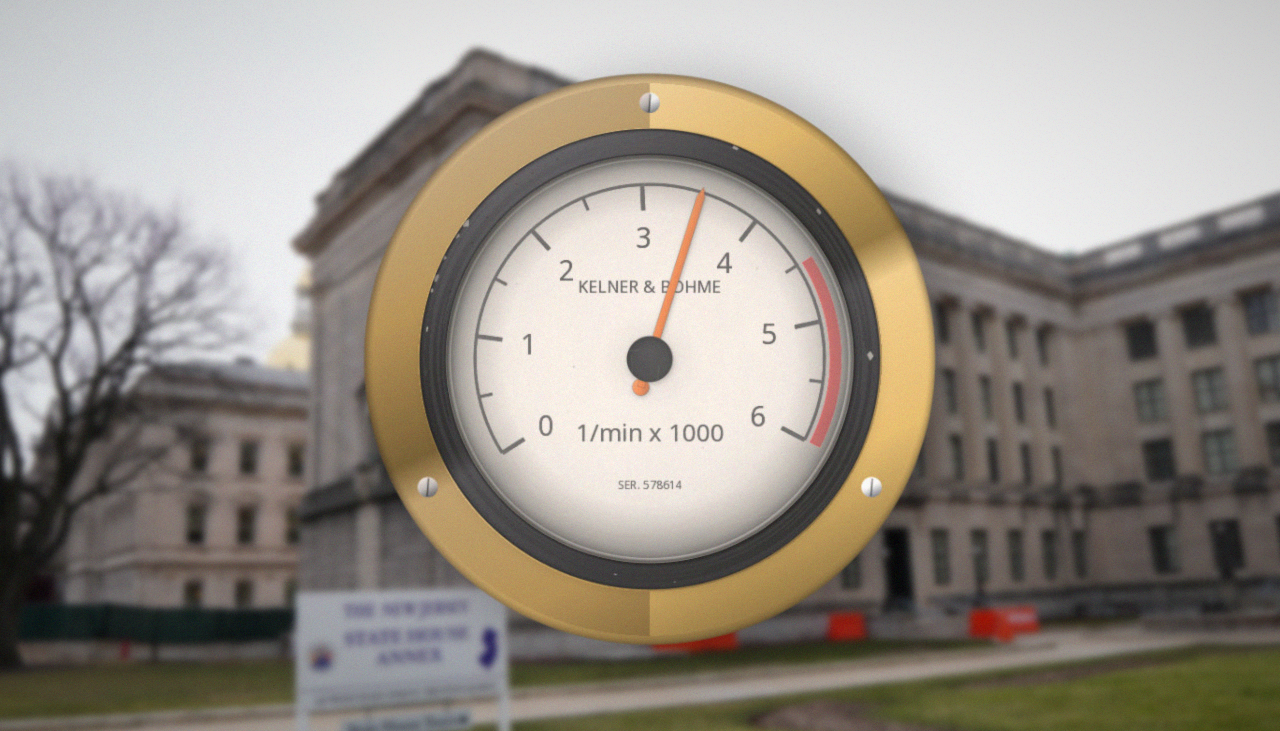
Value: rpm 3500
